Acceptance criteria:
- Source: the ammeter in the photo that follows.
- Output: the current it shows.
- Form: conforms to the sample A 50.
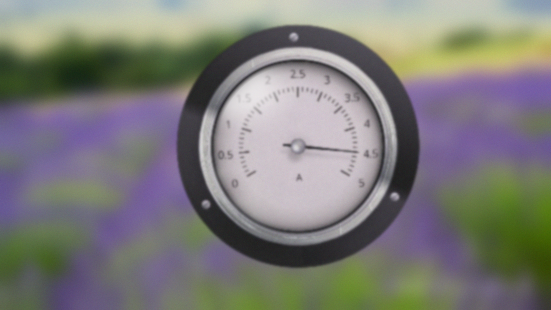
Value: A 4.5
